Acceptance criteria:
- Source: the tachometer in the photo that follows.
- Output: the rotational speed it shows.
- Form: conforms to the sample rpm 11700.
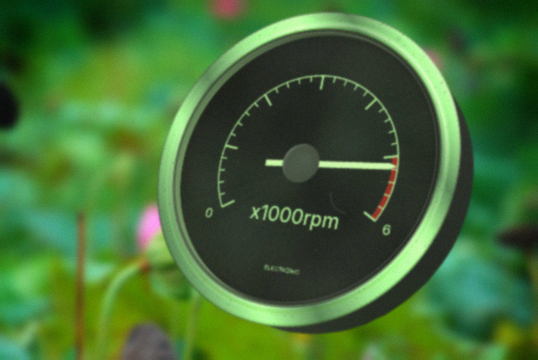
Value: rpm 5200
